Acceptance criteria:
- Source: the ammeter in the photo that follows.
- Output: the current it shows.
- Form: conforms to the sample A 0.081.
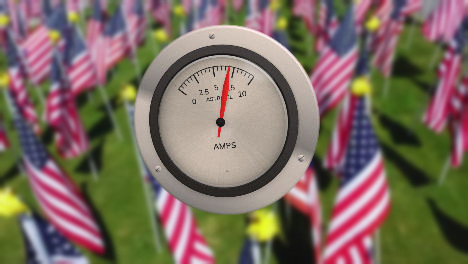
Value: A 7
